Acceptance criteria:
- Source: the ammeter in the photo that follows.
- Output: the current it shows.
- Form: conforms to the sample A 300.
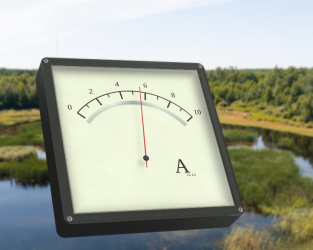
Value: A 5.5
